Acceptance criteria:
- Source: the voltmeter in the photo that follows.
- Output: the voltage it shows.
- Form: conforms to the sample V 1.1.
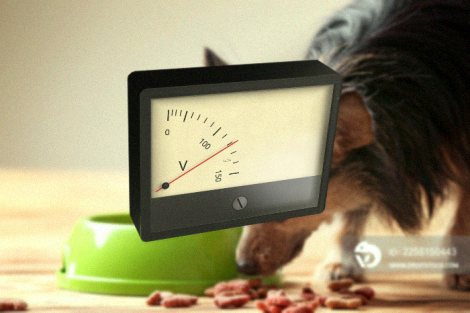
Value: V 120
